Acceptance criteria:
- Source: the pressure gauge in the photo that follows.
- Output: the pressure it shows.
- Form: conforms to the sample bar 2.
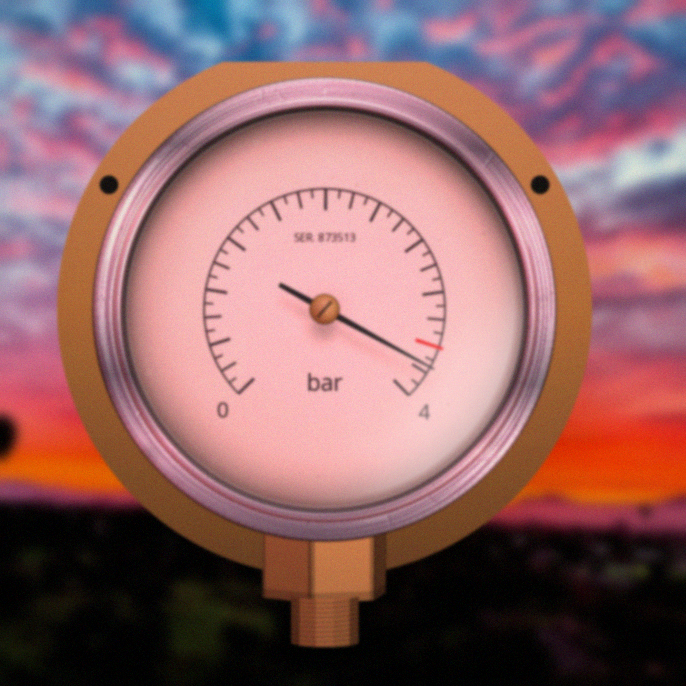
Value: bar 3.75
